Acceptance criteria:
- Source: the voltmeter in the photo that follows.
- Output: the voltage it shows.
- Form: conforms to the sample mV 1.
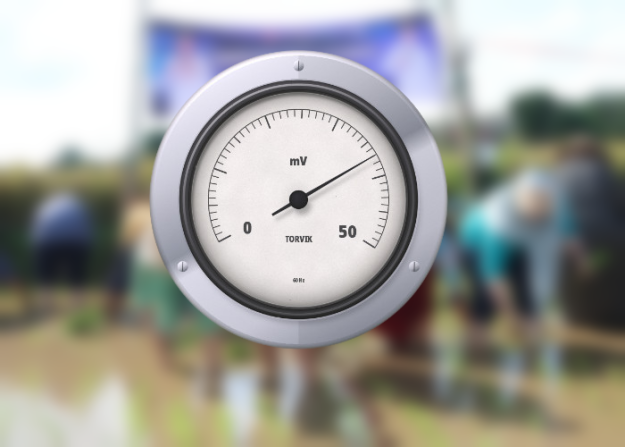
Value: mV 37
